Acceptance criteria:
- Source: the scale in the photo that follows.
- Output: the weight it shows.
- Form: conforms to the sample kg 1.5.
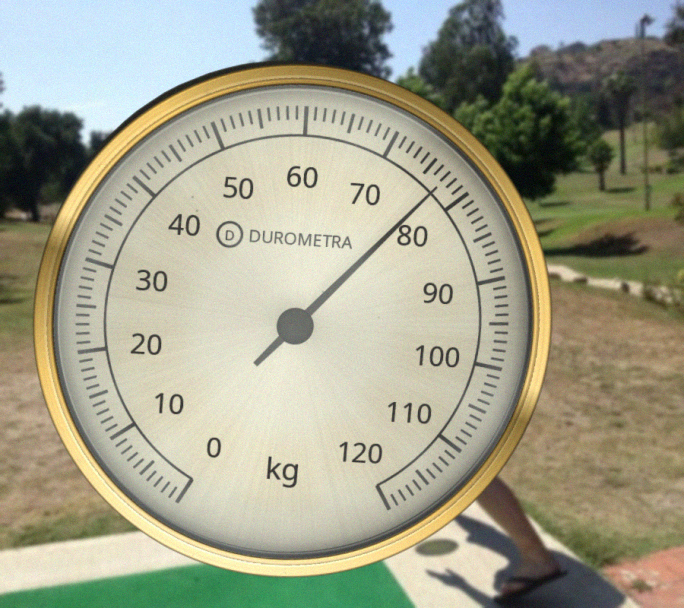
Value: kg 77
